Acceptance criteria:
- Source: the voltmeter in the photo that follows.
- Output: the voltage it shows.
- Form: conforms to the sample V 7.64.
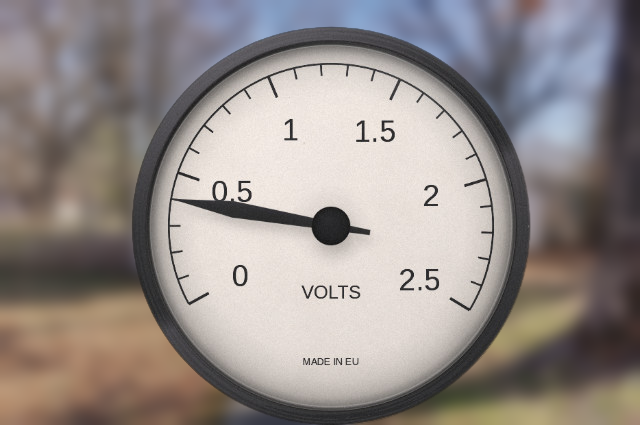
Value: V 0.4
